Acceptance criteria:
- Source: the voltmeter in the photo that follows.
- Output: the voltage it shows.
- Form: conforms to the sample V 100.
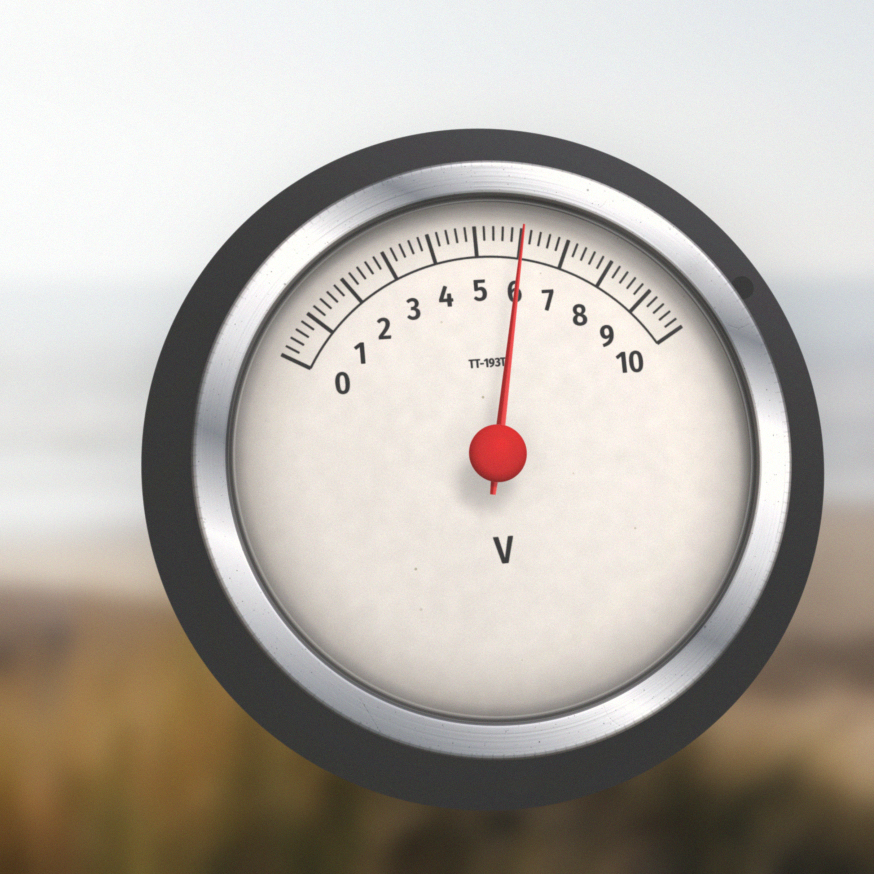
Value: V 6
